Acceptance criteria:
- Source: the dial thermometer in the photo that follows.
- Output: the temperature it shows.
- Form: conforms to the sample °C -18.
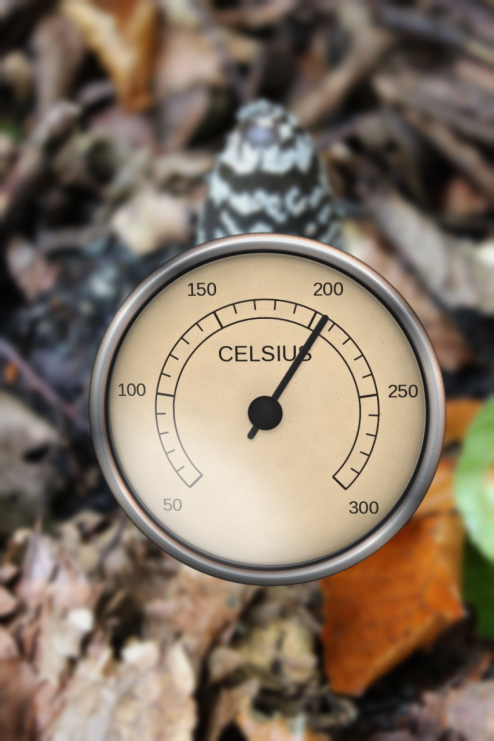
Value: °C 205
